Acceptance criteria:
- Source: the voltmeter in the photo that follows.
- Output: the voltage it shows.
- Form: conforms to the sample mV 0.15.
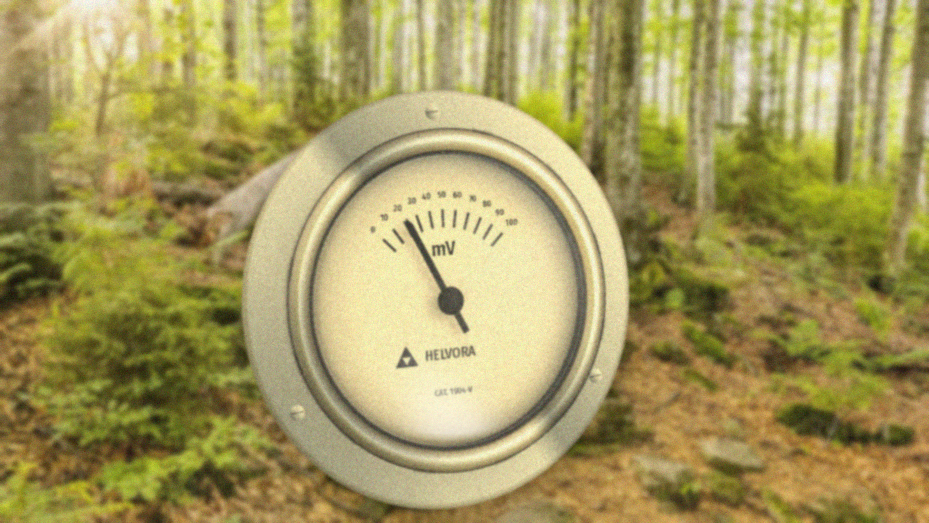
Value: mV 20
